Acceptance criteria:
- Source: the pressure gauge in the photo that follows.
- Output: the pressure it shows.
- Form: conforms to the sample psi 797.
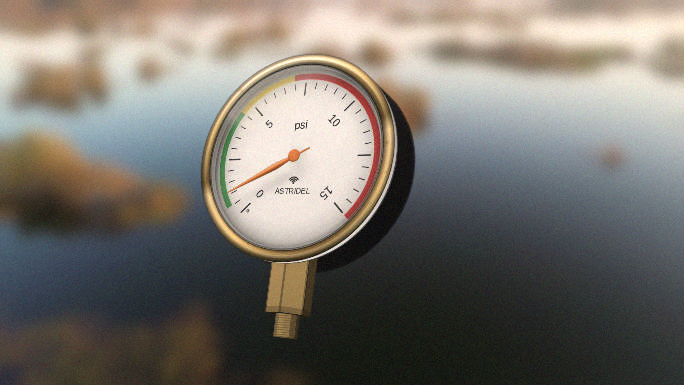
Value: psi 1
